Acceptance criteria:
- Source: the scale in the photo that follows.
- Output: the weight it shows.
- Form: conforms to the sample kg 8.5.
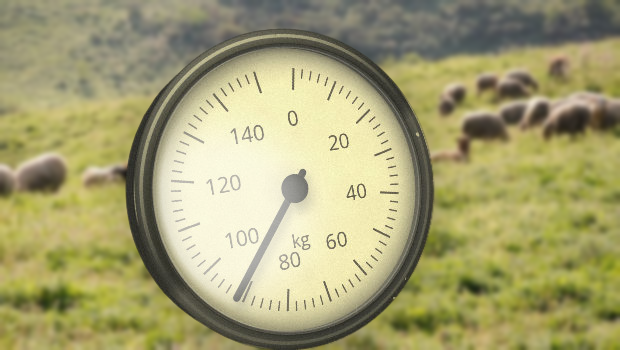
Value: kg 92
